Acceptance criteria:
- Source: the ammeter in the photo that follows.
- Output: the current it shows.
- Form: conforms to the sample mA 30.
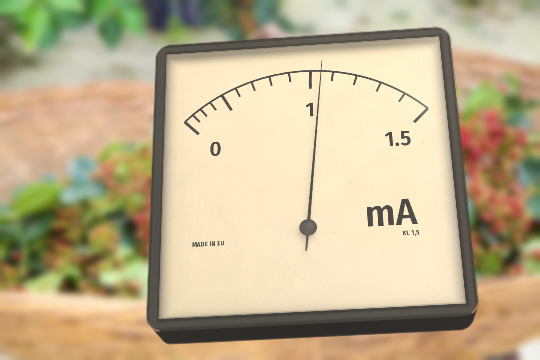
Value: mA 1.05
